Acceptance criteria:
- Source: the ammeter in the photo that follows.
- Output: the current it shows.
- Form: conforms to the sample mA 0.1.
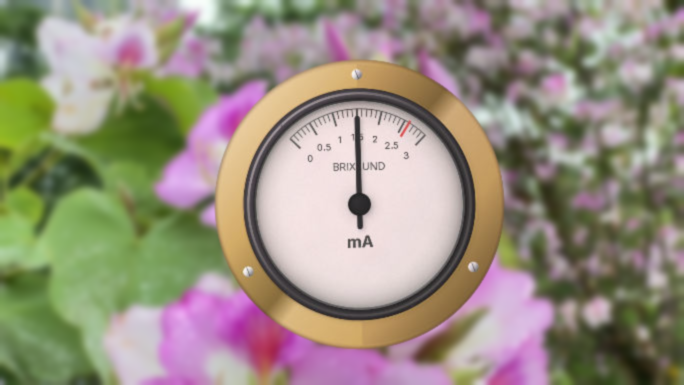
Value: mA 1.5
